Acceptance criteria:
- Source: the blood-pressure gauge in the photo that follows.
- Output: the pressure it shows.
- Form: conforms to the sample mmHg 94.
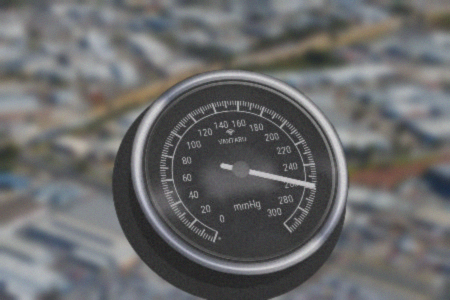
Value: mmHg 260
